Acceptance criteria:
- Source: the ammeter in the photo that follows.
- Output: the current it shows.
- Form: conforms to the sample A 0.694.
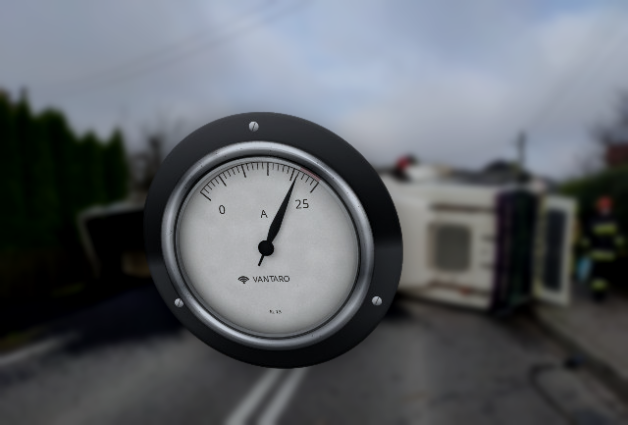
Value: A 21
